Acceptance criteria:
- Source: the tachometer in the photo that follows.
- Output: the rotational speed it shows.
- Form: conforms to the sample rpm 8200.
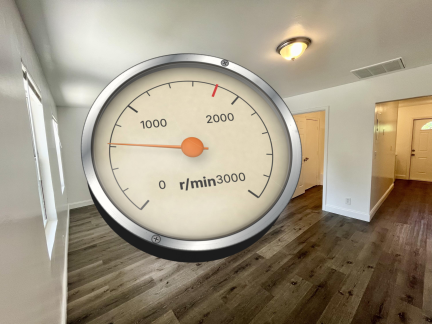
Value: rpm 600
